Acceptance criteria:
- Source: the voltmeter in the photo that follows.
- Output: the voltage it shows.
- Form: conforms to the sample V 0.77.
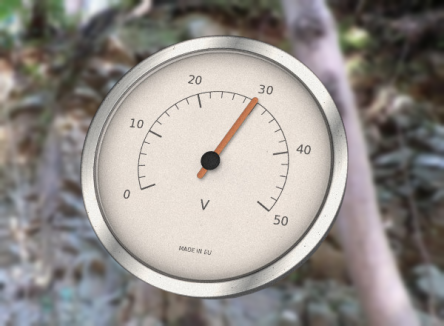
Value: V 30
